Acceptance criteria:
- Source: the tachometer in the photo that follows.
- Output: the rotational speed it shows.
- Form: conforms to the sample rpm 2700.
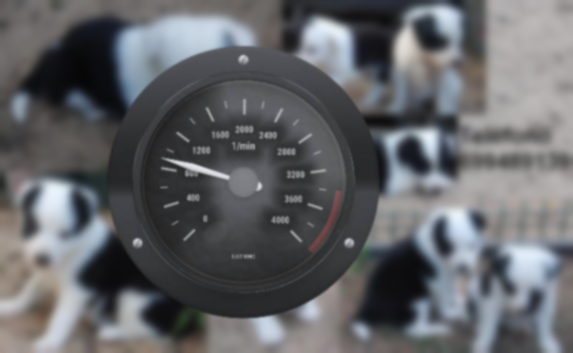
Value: rpm 900
